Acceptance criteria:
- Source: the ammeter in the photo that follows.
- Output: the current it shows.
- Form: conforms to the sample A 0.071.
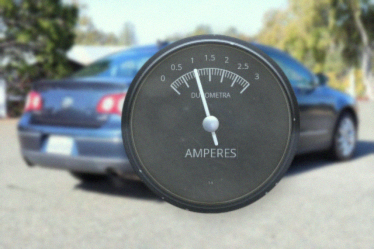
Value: A 1
